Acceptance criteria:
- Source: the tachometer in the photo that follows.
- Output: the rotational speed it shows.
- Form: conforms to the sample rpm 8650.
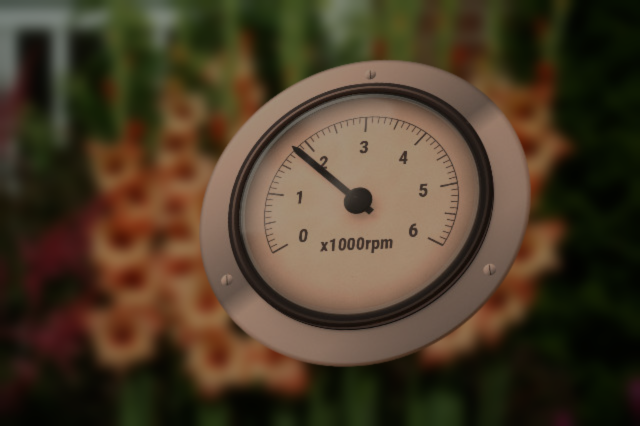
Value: rpm 1800
